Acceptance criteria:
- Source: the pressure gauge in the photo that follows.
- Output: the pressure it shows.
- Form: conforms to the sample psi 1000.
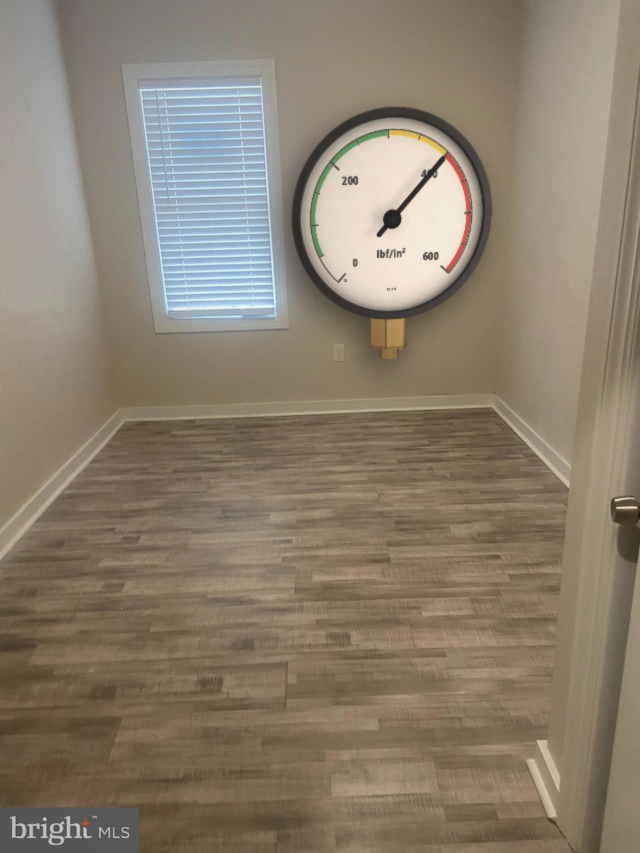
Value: psi 400
